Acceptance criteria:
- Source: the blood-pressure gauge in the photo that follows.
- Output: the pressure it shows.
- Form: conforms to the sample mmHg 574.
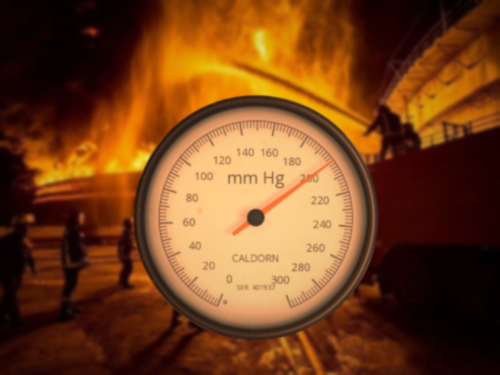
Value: mmHg 200
